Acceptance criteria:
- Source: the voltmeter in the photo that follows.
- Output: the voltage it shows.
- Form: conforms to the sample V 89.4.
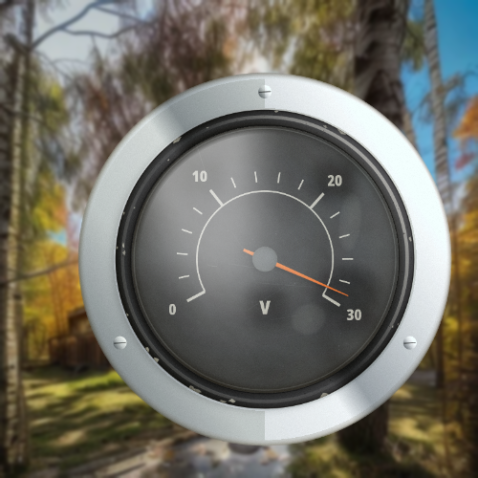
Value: V 29
